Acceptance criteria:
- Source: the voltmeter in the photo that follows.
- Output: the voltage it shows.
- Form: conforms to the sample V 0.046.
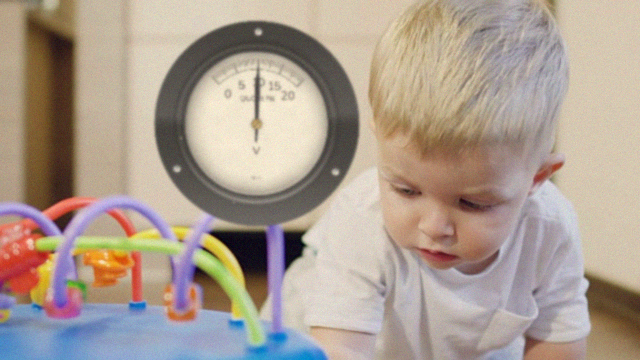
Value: V 10
